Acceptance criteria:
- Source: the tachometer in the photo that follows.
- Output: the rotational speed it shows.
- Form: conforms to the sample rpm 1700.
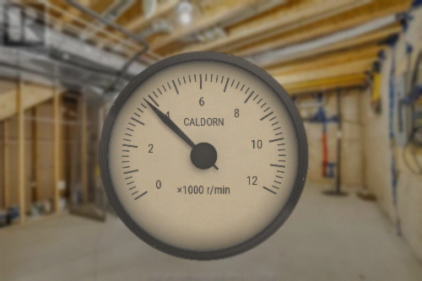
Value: rpm 3800
